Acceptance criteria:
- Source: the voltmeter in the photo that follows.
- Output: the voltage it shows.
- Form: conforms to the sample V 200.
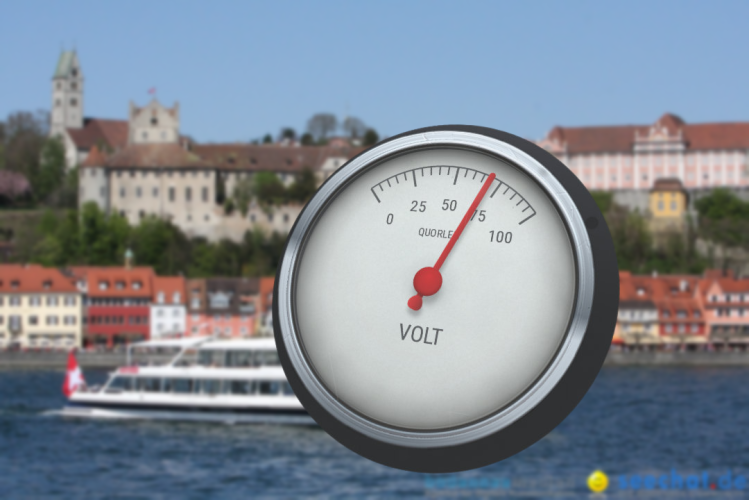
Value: V 70
